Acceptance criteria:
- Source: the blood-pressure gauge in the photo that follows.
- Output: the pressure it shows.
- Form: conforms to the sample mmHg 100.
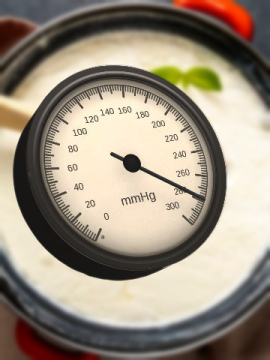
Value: mmHg 280
